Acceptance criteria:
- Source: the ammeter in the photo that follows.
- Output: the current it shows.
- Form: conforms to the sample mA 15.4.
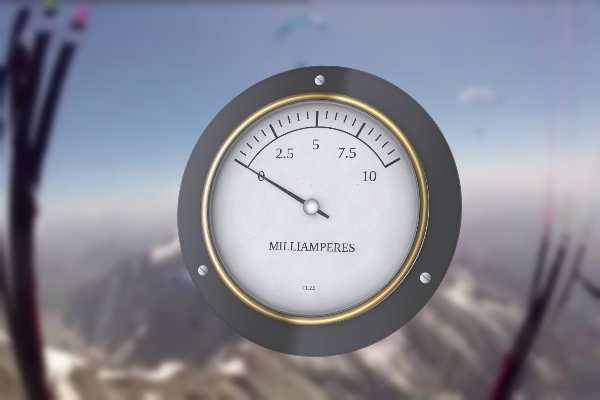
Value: mA 0
